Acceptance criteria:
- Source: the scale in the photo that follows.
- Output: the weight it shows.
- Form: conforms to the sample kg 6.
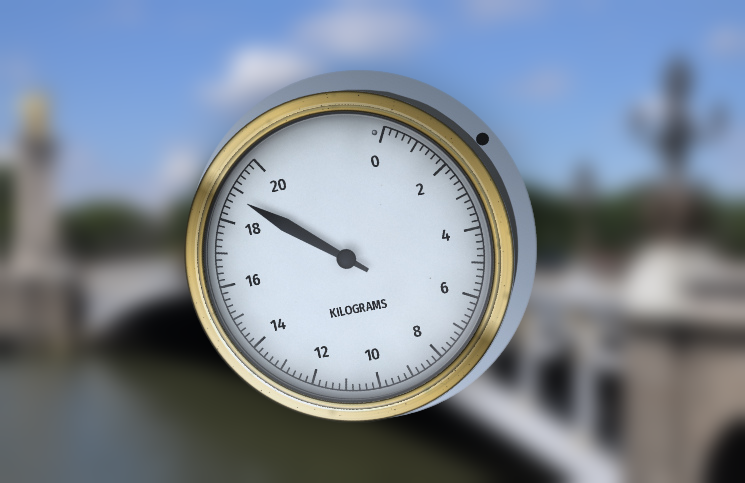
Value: kg 18.8
